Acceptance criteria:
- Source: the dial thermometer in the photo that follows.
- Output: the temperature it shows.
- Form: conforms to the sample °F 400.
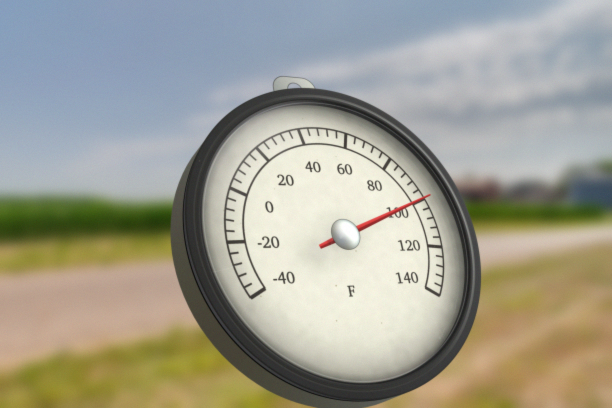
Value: °F 100
